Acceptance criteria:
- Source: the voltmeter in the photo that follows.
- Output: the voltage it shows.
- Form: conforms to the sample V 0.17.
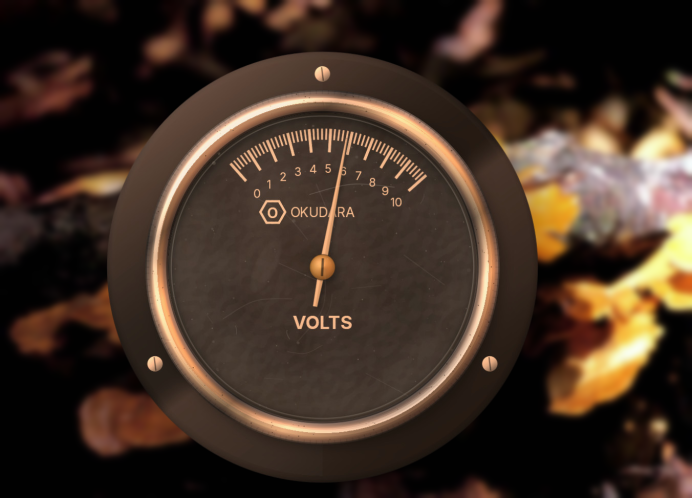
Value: V 5.8
